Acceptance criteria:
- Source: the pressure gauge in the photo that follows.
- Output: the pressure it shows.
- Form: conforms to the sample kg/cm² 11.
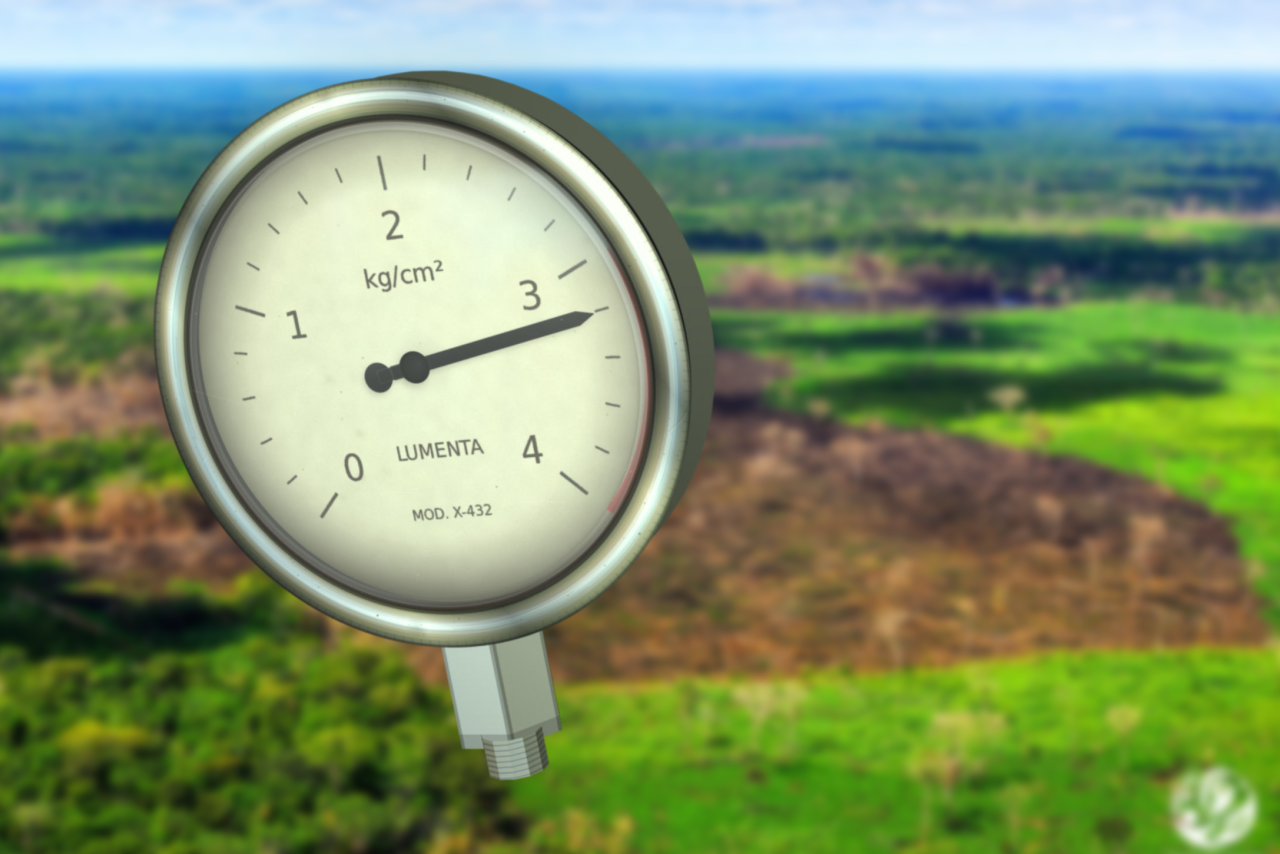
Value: kg/cm² 3.2
